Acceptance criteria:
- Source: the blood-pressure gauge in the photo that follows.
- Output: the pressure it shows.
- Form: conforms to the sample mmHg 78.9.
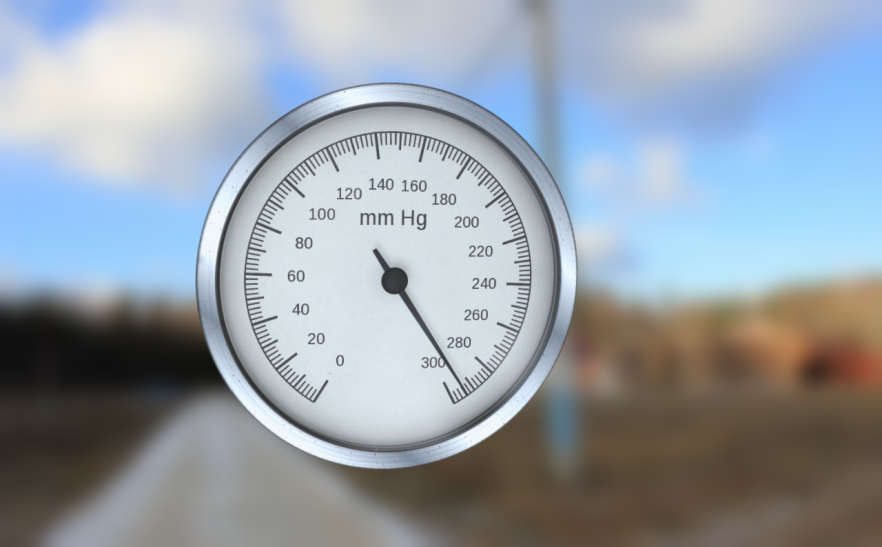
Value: mmHg 294
